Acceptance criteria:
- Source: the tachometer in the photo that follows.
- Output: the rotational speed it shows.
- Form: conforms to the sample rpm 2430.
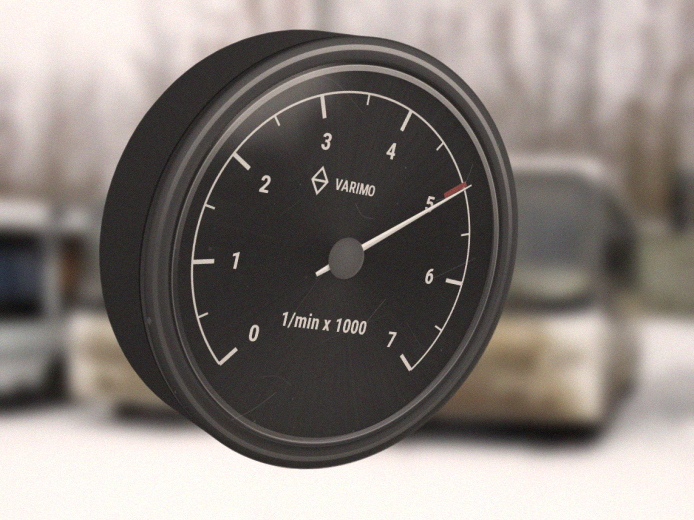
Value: rpm 5000
